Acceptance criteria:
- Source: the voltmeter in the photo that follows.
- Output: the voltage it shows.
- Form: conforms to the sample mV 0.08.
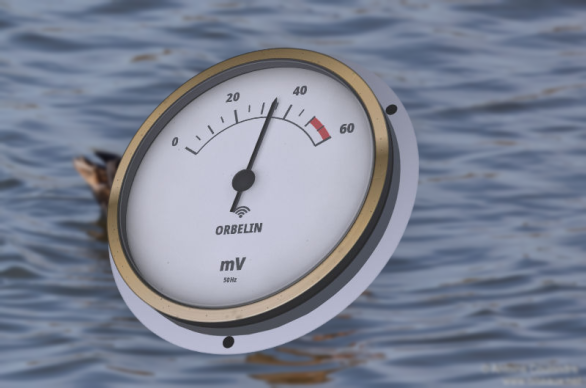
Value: mV 35
